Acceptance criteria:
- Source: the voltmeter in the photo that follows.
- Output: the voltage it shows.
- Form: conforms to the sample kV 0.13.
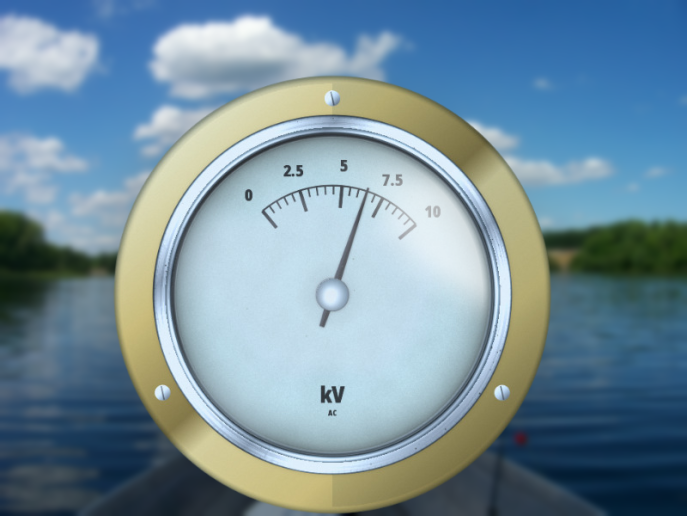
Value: kV 6.5
